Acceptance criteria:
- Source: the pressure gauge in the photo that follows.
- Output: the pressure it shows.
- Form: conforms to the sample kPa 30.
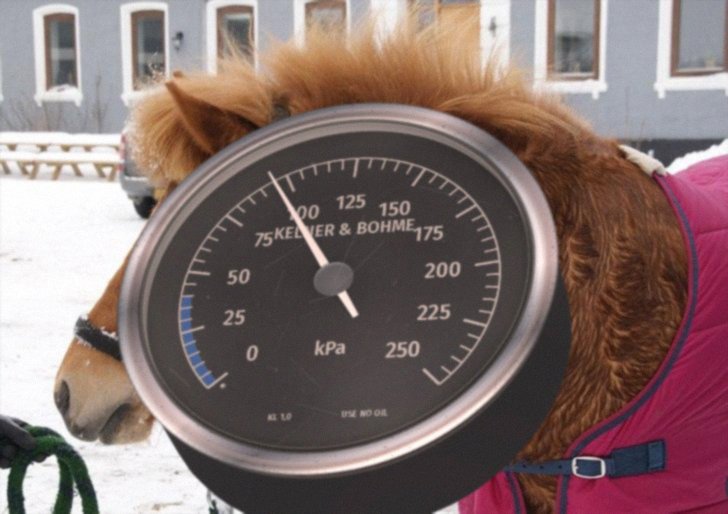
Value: kPa 95
